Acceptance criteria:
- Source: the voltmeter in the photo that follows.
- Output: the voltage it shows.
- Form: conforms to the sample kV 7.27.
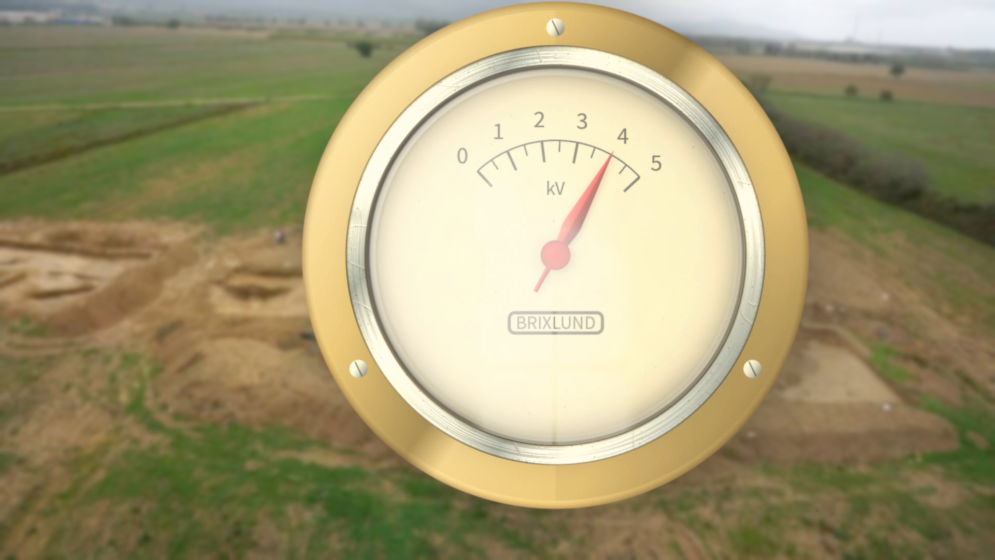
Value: kV 4
